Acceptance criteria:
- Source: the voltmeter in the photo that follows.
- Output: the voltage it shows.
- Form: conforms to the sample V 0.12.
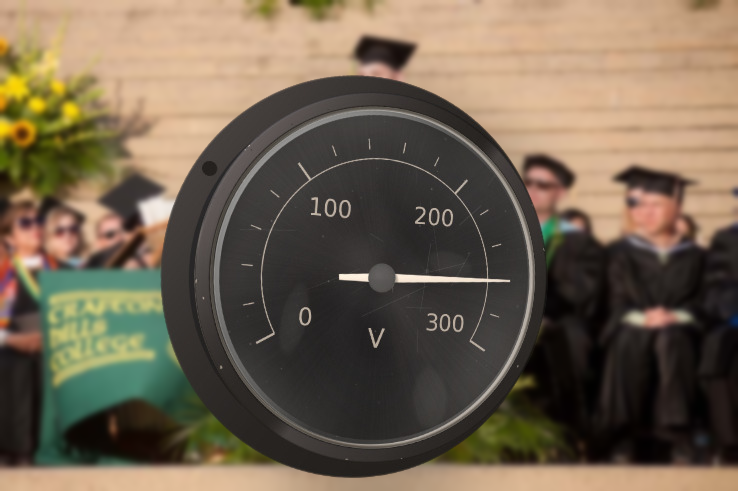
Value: V 260
